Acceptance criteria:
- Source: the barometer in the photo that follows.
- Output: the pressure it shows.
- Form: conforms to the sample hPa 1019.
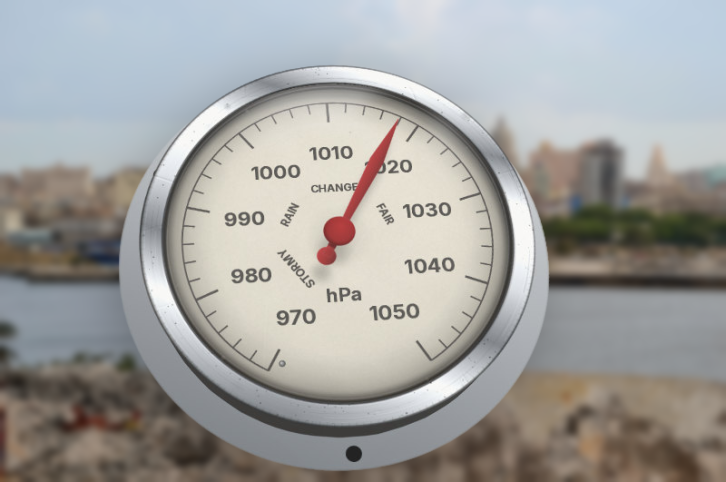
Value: hPa 1018
